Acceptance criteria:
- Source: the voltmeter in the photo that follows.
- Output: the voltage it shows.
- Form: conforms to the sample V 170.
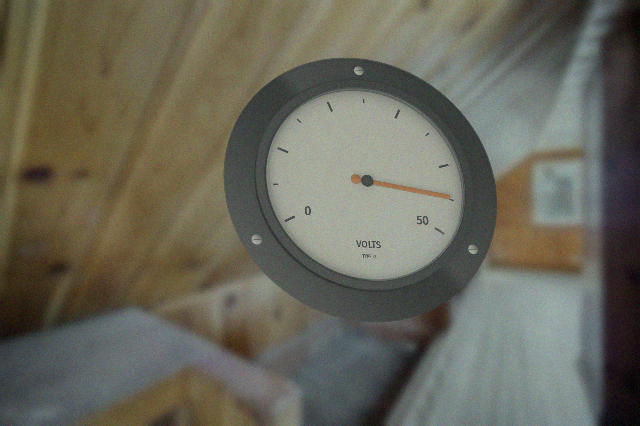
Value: V 45
